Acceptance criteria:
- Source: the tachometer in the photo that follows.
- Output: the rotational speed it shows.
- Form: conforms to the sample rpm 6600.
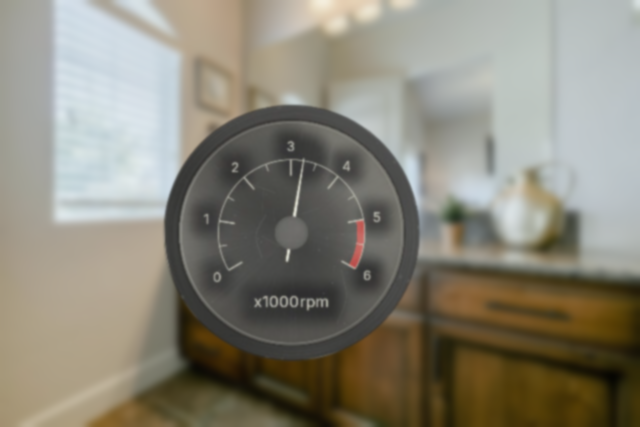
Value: rpm 3250
